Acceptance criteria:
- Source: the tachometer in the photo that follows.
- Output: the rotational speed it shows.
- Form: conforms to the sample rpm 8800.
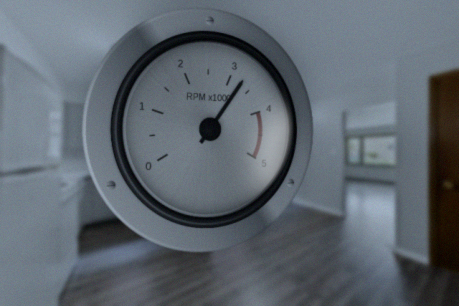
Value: rpm 3250
